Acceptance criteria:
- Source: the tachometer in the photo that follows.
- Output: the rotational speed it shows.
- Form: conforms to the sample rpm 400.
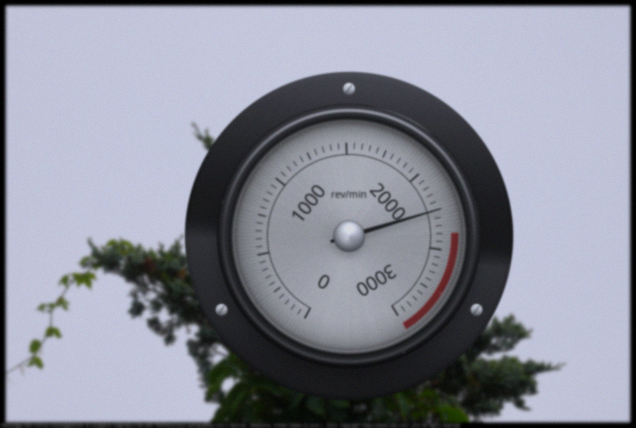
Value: rpm 2250
